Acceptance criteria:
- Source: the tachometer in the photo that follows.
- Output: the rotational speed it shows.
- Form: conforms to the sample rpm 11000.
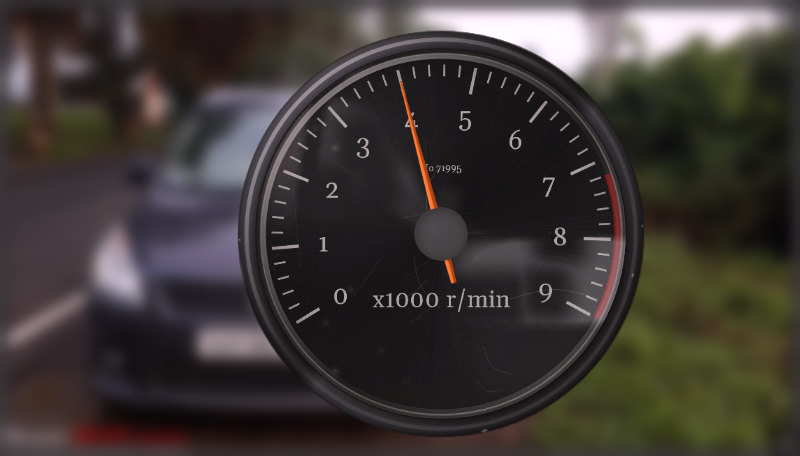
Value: rpm 4000
